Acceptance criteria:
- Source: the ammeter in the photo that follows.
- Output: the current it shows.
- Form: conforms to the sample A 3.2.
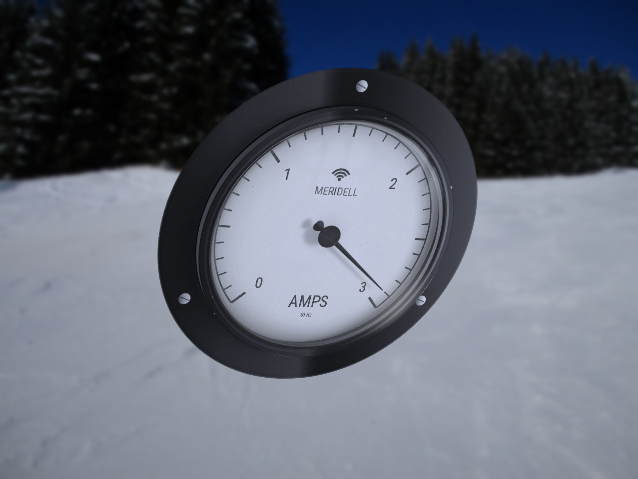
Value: A 2.9
